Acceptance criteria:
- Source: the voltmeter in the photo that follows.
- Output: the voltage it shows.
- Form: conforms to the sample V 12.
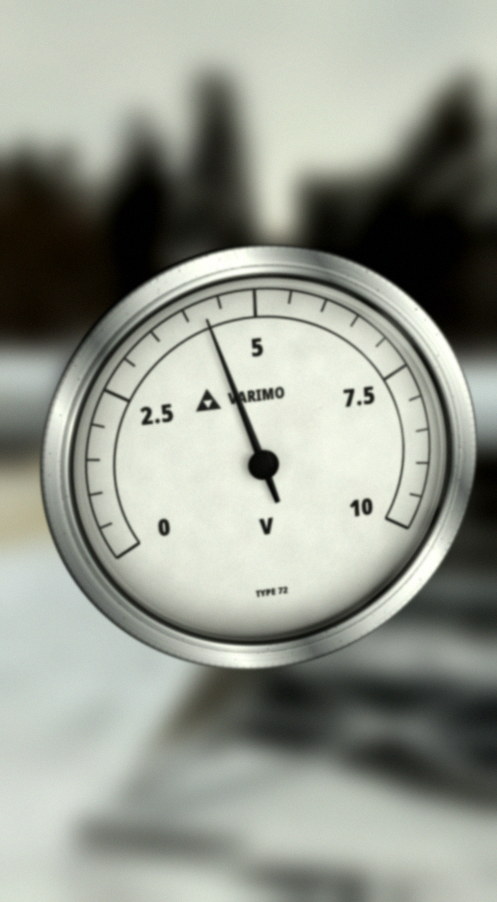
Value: V 4.25
